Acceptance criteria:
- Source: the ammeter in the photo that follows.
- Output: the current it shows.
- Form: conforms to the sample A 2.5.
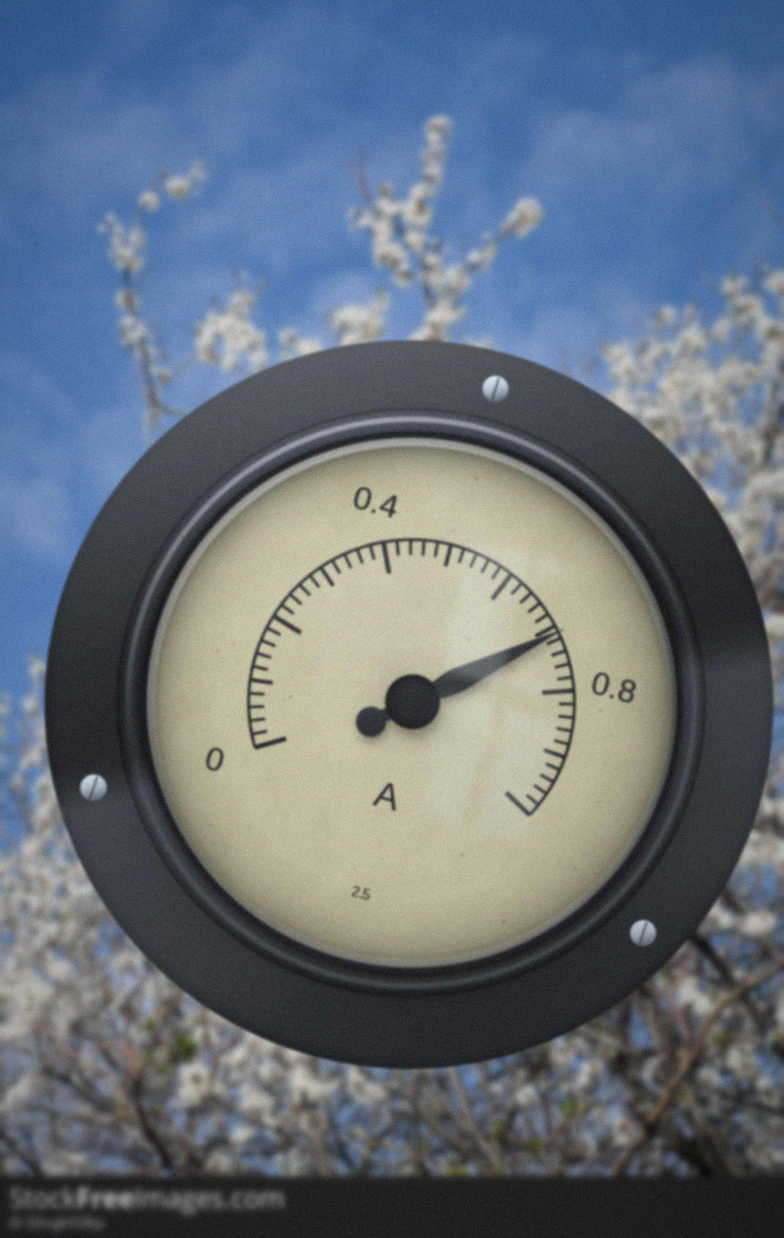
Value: A 0.71
